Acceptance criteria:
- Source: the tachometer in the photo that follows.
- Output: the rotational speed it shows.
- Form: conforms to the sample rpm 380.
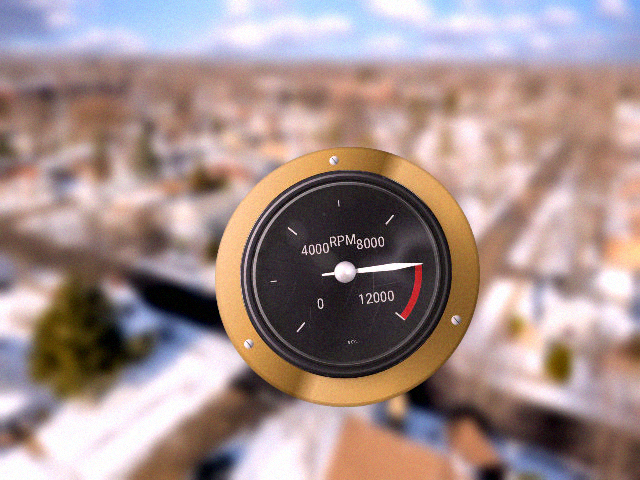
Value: rpm 10000
